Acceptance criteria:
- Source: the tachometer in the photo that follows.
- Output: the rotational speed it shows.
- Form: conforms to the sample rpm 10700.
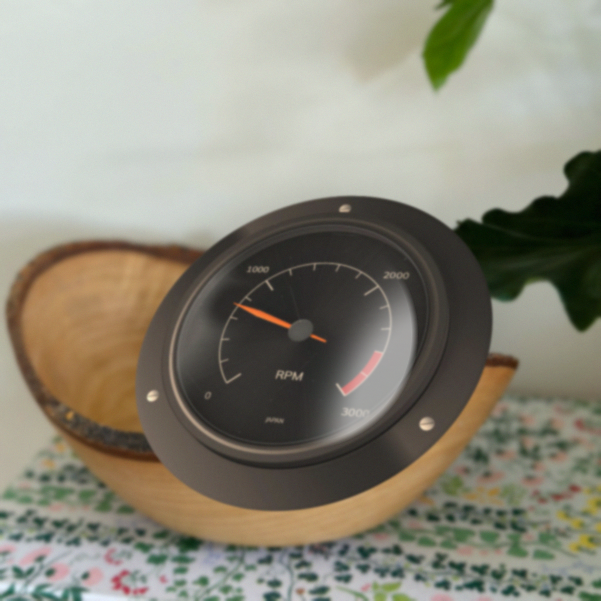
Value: rpm 700
